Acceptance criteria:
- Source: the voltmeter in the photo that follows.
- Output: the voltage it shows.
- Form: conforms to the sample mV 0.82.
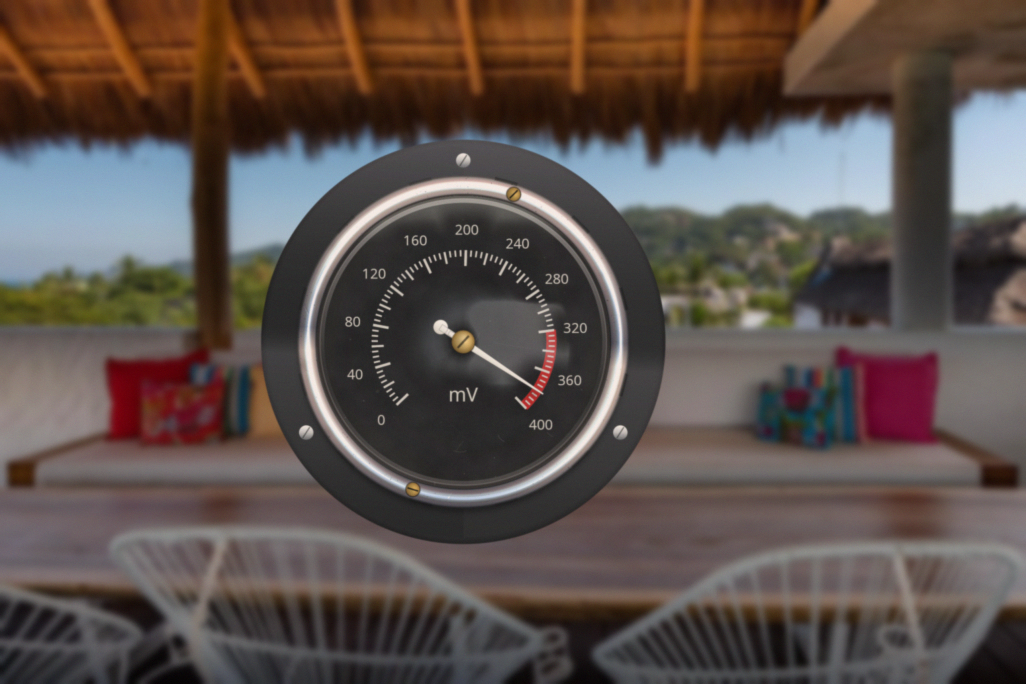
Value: mV 380
